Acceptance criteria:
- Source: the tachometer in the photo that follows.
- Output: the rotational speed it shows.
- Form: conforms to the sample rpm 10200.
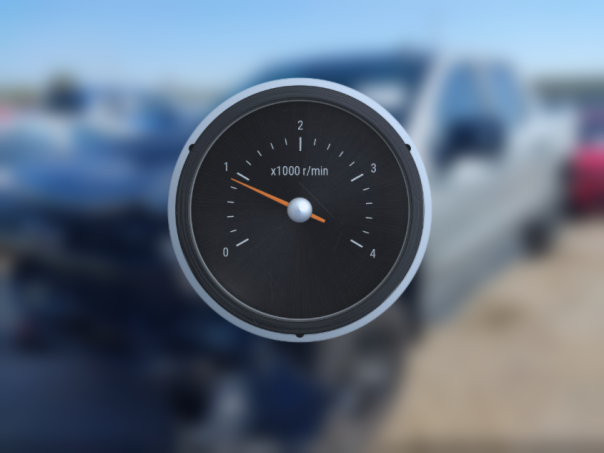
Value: rpm 900
